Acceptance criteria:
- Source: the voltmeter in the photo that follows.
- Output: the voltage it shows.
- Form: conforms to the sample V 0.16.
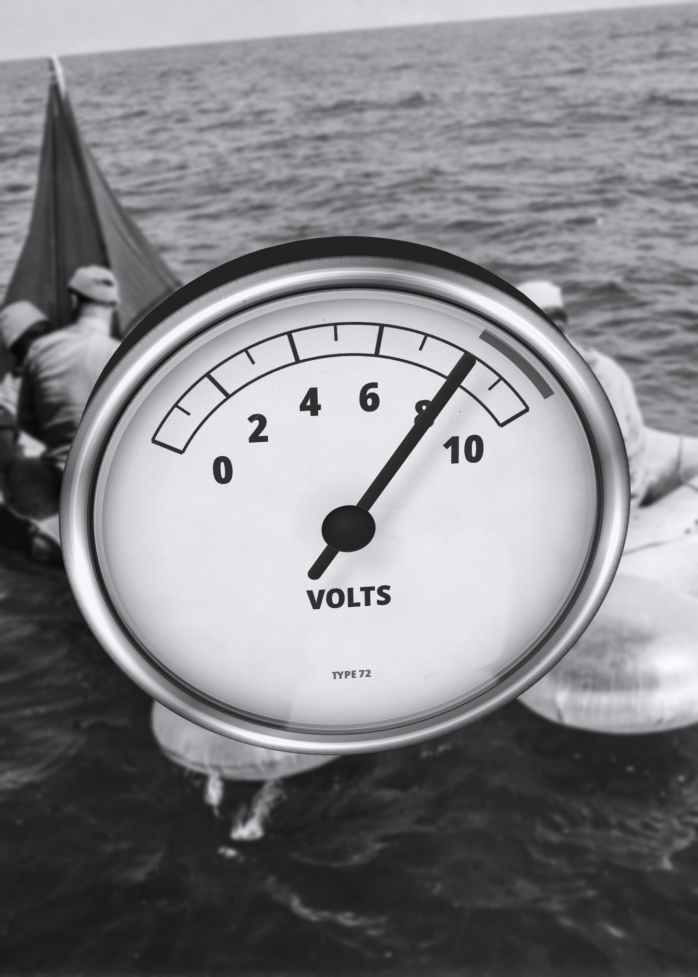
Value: V 8
